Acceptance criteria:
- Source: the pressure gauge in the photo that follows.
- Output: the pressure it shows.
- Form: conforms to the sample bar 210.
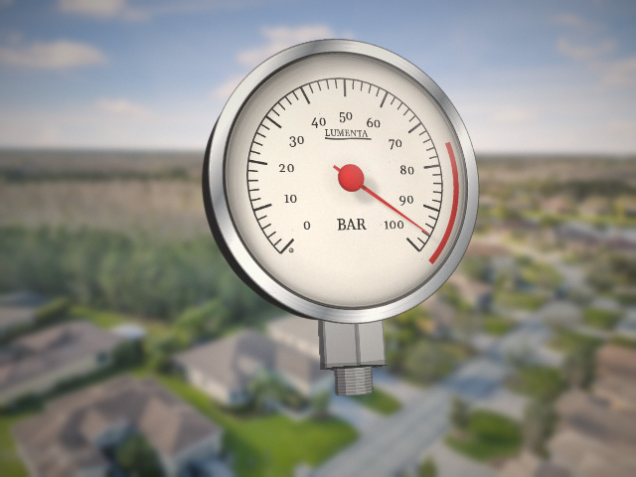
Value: bar 96
